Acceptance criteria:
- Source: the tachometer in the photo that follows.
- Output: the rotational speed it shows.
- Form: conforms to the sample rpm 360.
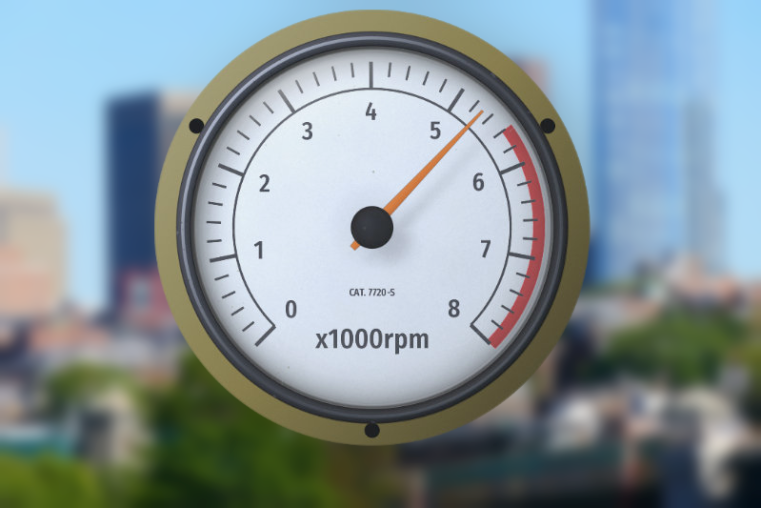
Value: rpm 5300
